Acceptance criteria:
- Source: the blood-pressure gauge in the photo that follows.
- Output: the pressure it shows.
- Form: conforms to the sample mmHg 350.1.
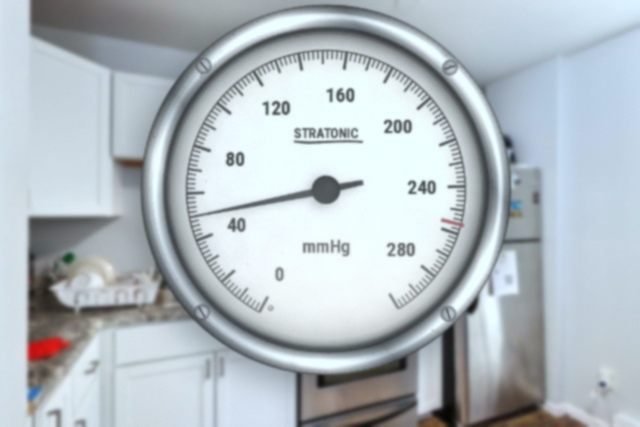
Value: mmHg 50
